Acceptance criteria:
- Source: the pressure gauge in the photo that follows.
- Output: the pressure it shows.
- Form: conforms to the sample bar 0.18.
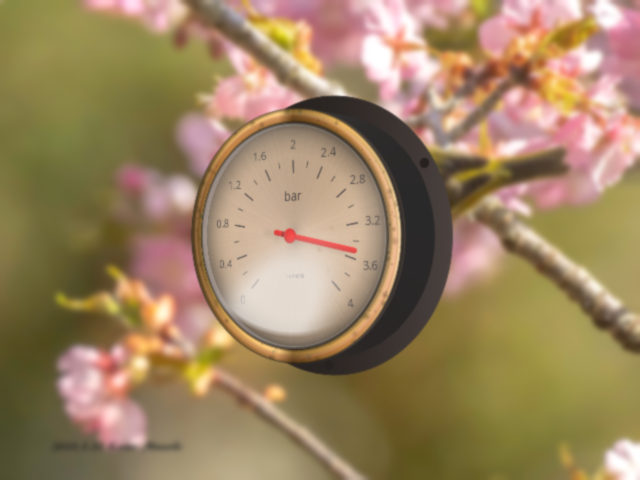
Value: bar 3.5
